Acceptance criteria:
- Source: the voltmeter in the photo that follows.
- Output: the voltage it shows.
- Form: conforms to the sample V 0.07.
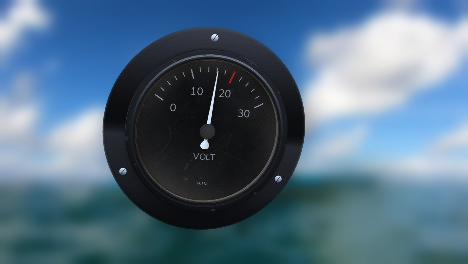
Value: V 16
